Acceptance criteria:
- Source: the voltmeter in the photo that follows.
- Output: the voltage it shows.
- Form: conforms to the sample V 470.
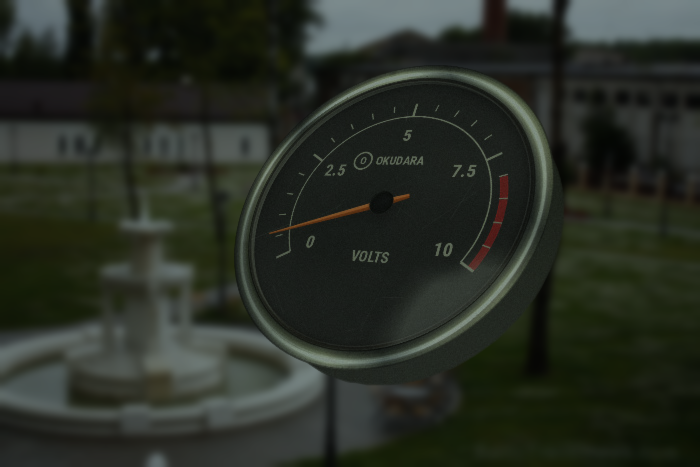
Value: V 0.5
